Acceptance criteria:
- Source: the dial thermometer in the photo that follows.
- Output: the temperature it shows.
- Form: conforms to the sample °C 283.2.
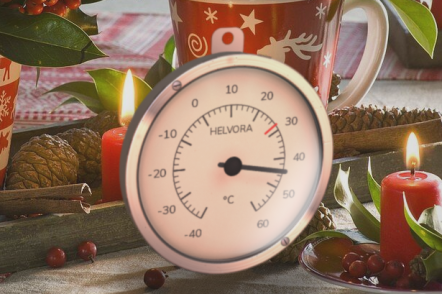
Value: °C 44
